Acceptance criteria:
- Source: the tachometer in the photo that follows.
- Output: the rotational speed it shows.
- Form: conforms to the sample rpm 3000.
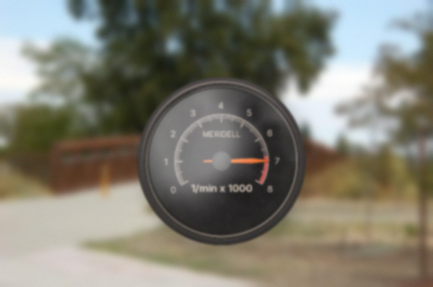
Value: rpm 7000
